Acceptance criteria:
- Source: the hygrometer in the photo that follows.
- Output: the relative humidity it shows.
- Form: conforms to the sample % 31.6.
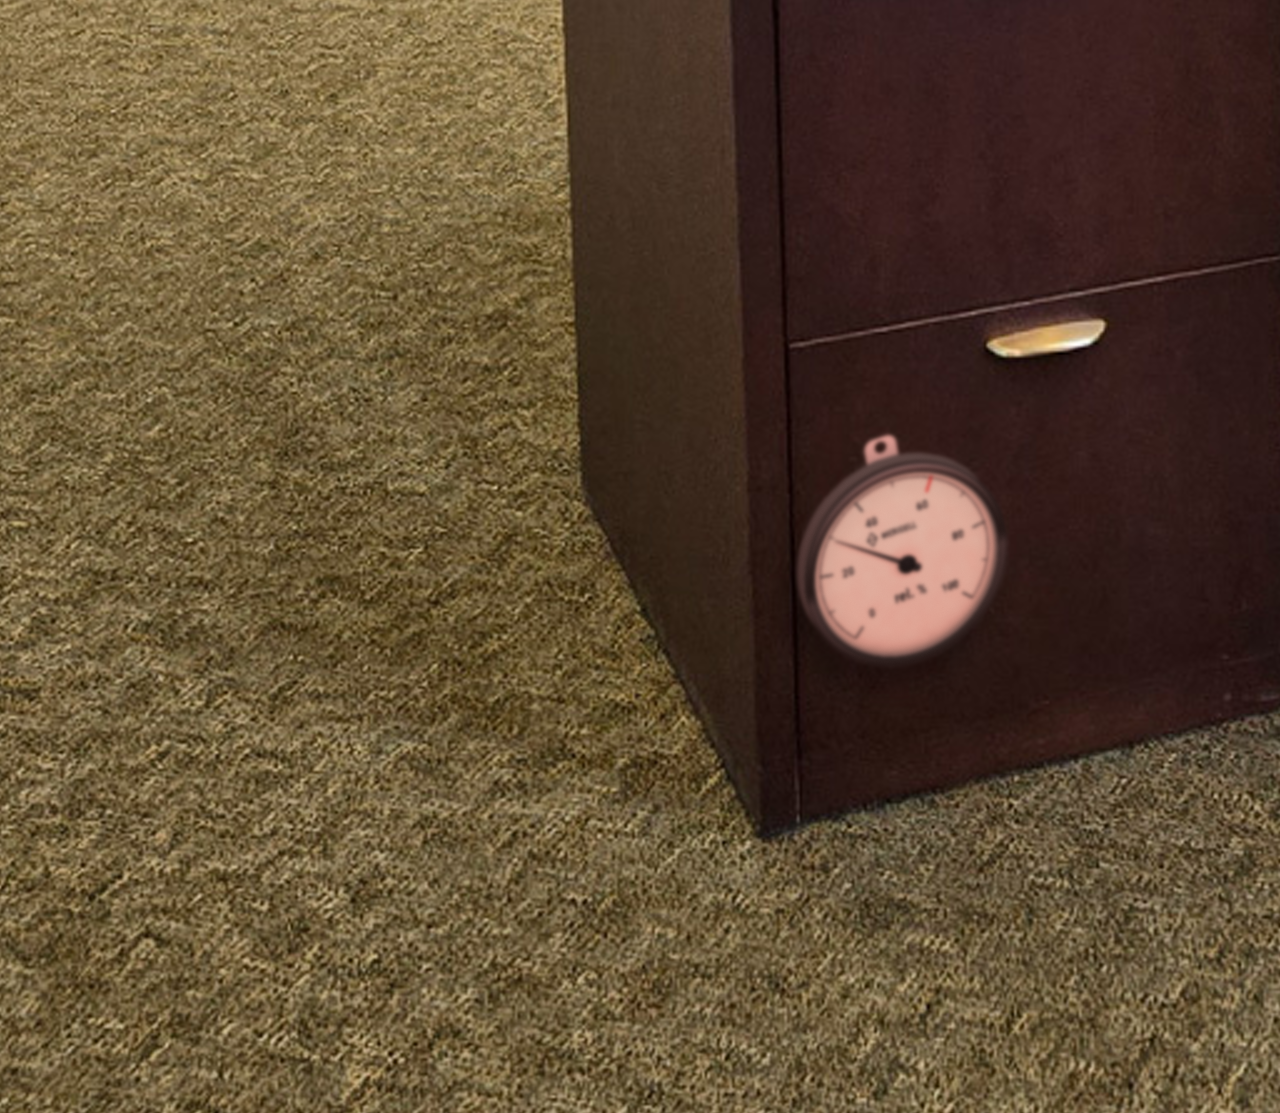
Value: % 30
